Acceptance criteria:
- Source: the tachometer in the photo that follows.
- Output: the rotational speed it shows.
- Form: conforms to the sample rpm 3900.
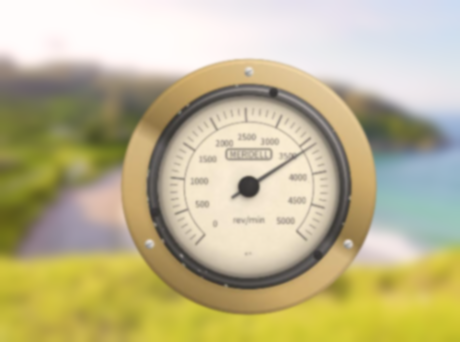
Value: rpm 3600
